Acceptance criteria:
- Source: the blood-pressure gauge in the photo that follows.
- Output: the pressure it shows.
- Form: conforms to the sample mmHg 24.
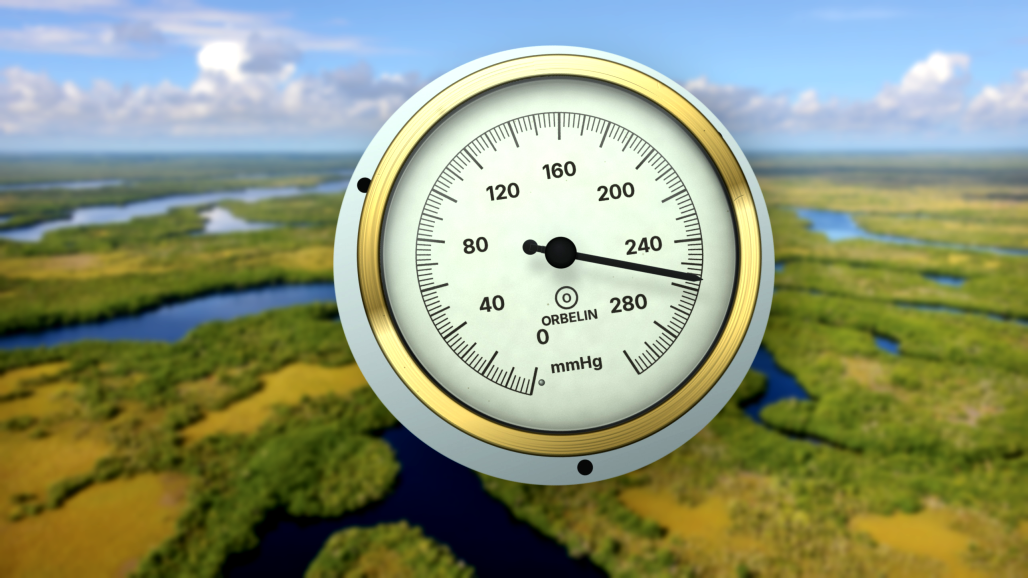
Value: mmHg 256
